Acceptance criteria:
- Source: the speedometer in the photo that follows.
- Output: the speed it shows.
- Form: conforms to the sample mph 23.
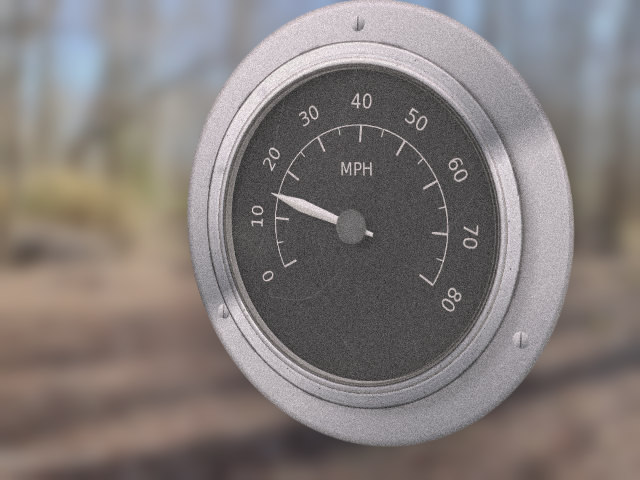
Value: mph 15
